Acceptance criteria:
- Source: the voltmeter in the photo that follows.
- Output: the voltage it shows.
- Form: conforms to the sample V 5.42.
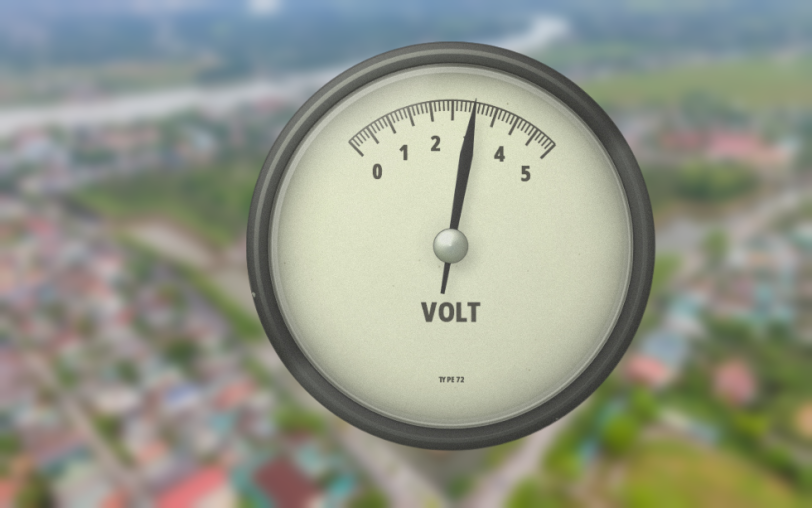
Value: V 3
